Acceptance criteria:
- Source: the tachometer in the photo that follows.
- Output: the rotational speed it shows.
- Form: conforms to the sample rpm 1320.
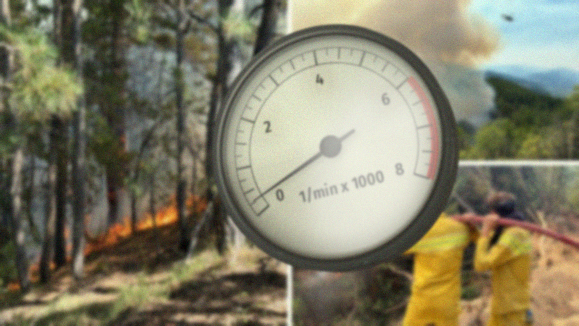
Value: rpm 250
